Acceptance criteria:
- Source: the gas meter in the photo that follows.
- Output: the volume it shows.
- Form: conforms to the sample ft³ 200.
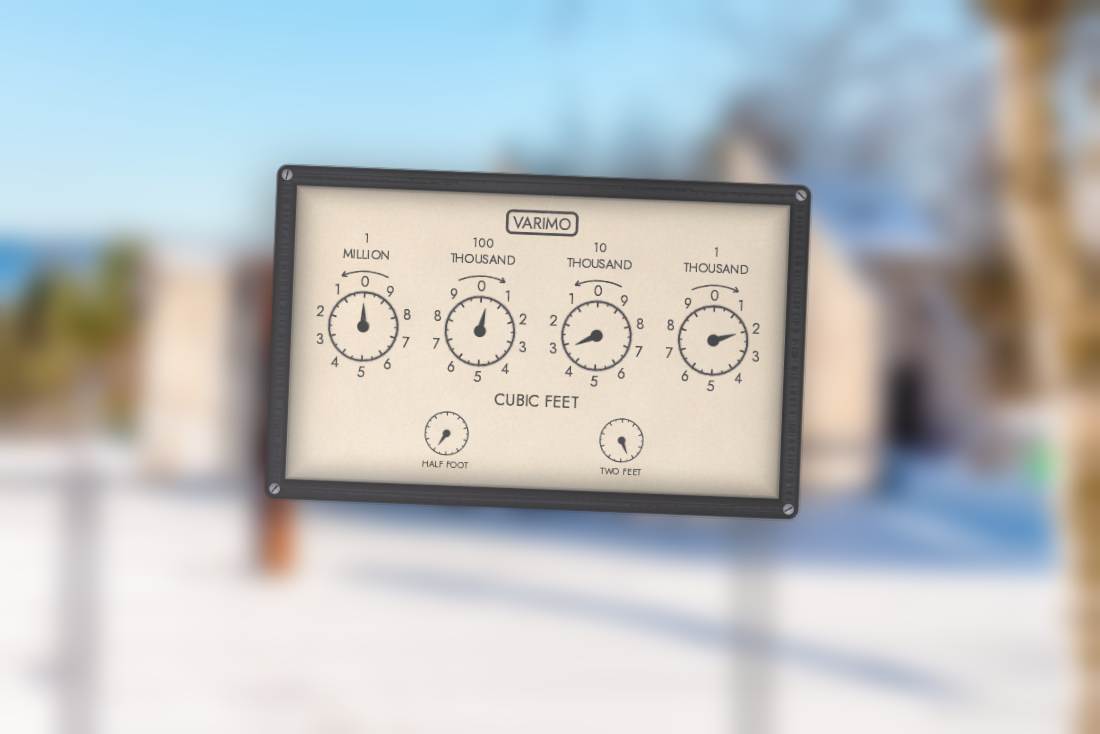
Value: ft³ 3200
